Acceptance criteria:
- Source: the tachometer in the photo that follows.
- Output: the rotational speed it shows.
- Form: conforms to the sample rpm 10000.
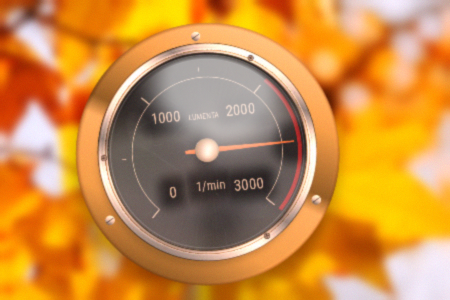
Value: rpm 2500
